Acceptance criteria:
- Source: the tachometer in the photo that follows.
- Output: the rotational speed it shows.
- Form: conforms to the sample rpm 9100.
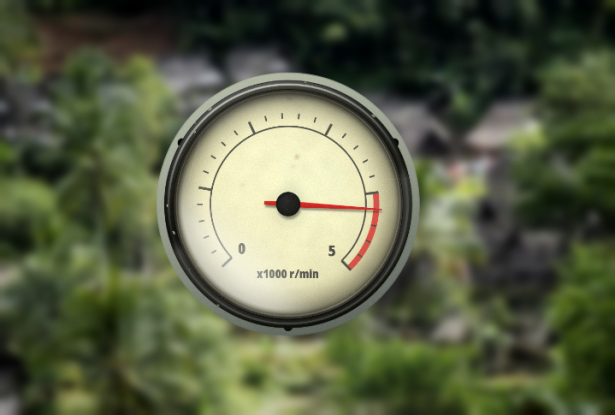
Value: rpm 4200
